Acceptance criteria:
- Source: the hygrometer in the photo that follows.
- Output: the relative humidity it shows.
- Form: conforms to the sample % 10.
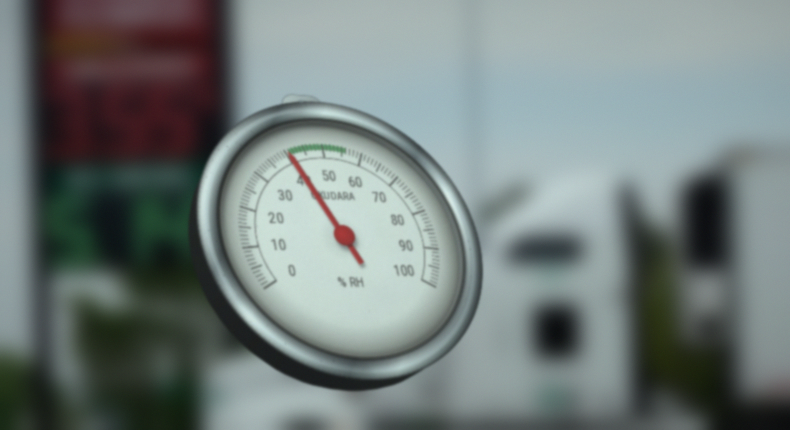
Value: % 40
